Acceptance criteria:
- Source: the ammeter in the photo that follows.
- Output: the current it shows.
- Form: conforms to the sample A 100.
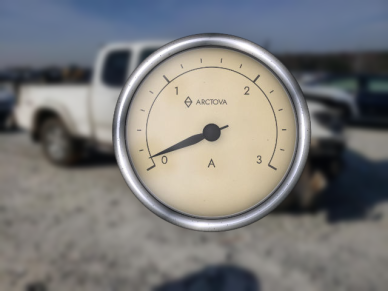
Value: A 0.1
